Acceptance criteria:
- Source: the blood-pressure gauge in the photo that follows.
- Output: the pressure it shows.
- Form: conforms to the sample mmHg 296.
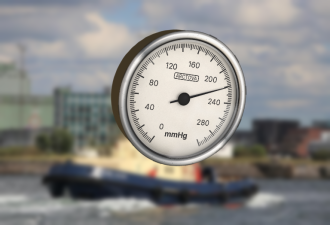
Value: mmHg 220
